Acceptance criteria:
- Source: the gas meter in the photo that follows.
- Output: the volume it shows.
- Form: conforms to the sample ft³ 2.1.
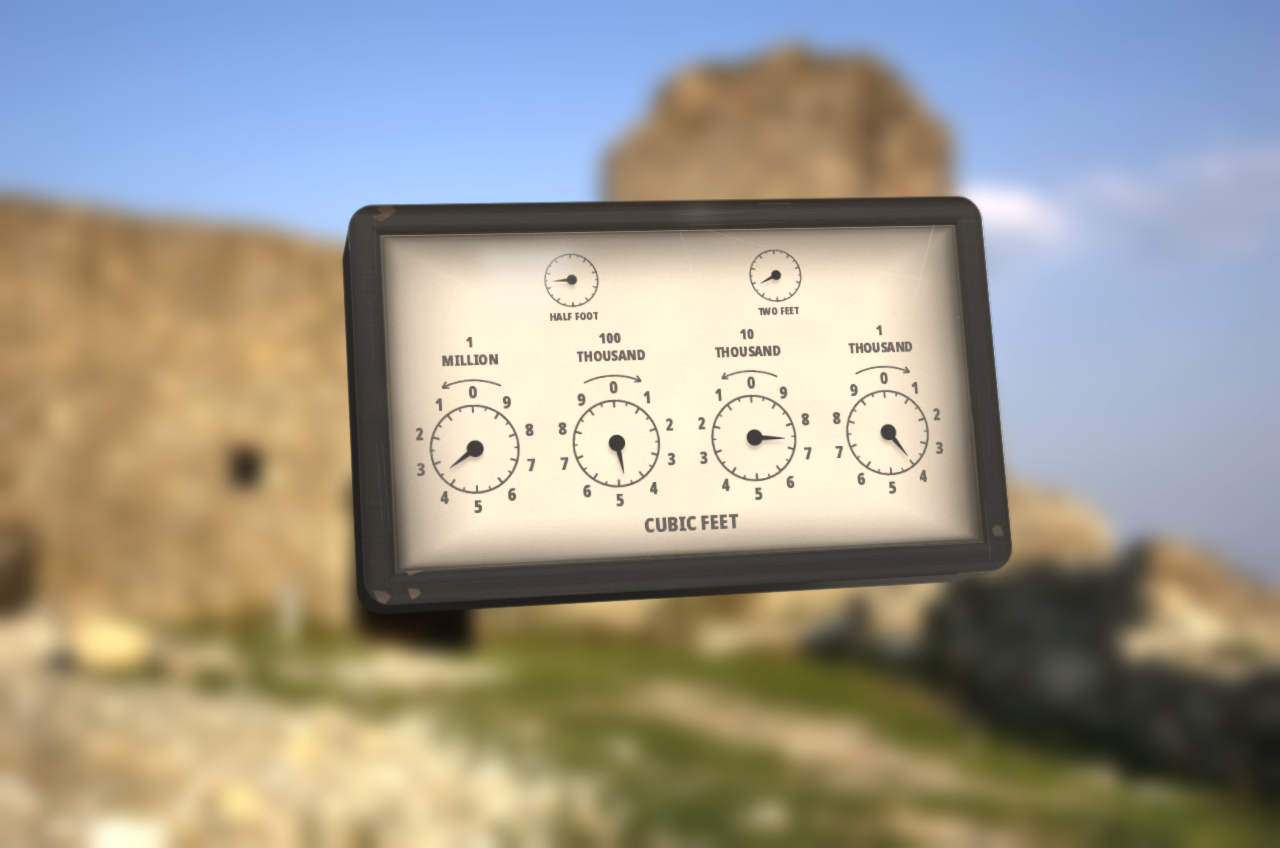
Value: ft³ 347400
